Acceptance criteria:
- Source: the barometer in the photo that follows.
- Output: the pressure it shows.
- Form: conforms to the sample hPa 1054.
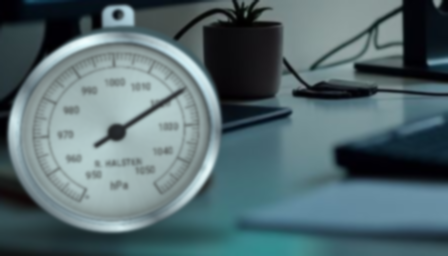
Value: hPa 1020
